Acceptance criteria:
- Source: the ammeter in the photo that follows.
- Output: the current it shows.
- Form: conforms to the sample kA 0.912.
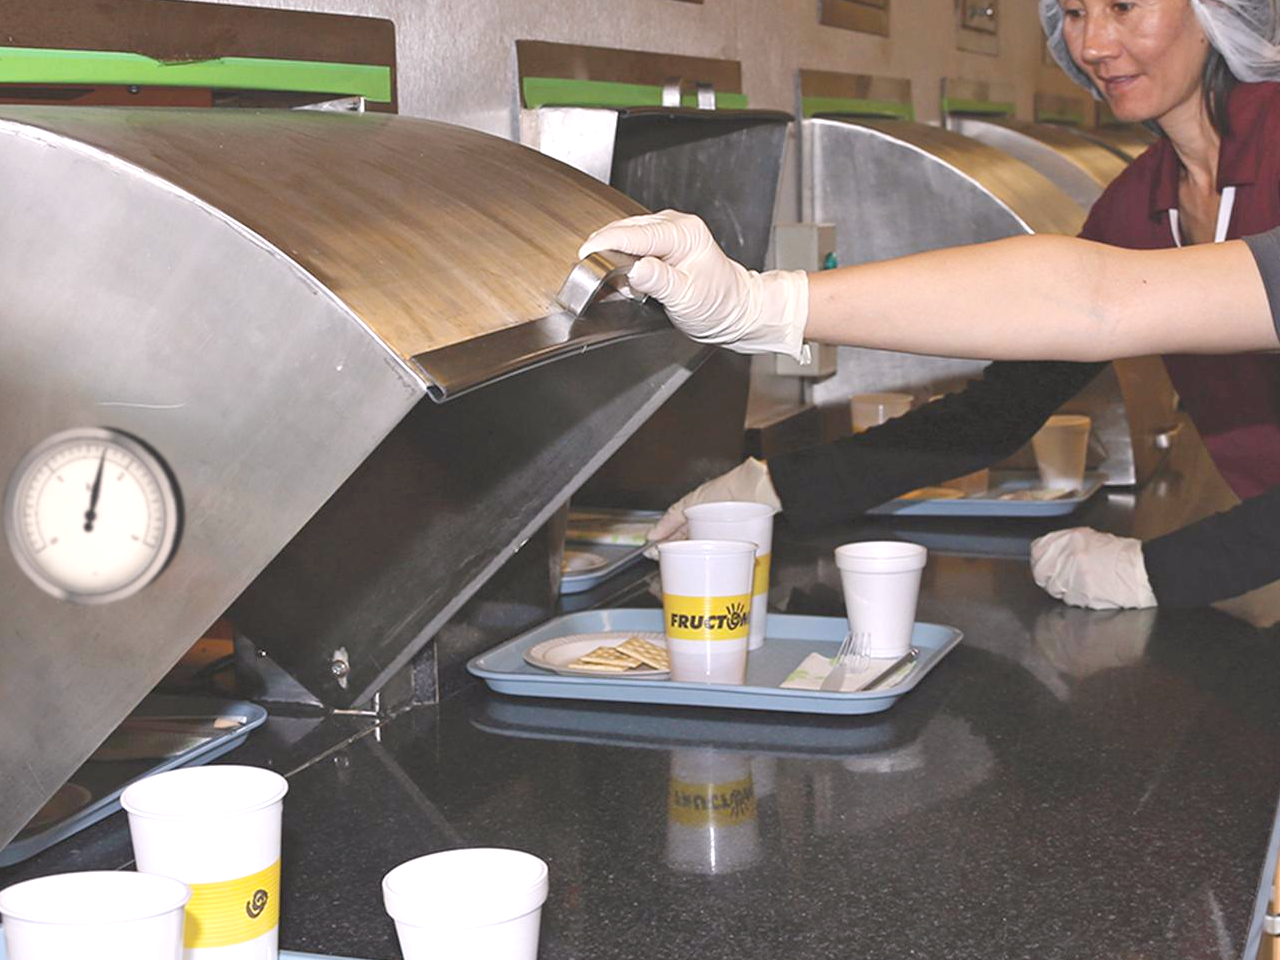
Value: kA 1.7
